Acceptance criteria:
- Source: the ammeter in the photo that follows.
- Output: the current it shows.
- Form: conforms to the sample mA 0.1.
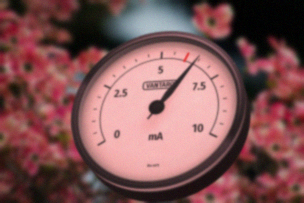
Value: mA 6.5
